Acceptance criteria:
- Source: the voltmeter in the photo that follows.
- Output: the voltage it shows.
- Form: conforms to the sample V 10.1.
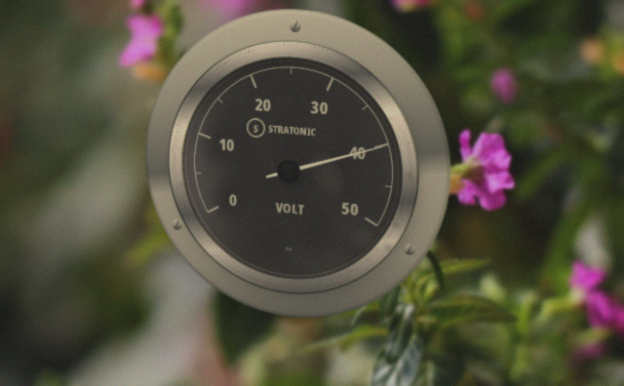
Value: V 40
